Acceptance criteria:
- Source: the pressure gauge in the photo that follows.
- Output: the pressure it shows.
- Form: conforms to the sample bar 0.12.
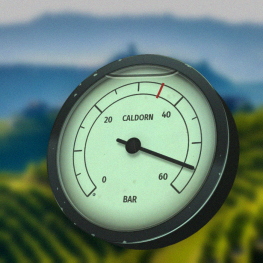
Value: bar 55
